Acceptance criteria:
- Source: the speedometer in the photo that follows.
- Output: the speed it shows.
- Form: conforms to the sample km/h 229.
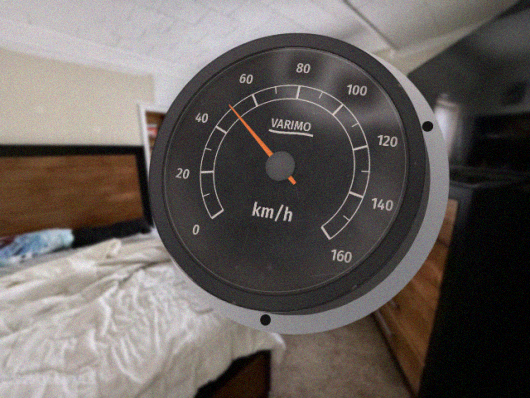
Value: km/h 50
